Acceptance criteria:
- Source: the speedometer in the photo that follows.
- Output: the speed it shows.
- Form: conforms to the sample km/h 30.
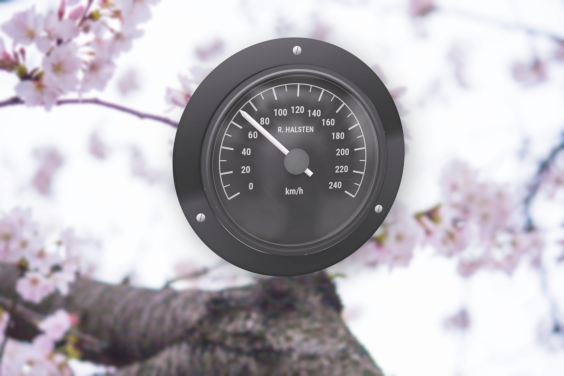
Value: km/h 70
